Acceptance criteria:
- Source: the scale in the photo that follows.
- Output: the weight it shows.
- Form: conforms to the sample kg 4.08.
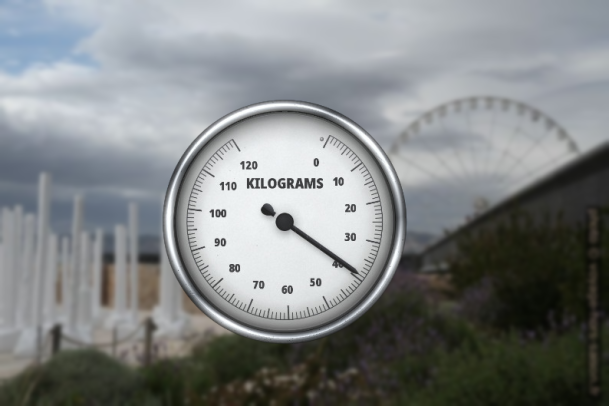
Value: kg 39
